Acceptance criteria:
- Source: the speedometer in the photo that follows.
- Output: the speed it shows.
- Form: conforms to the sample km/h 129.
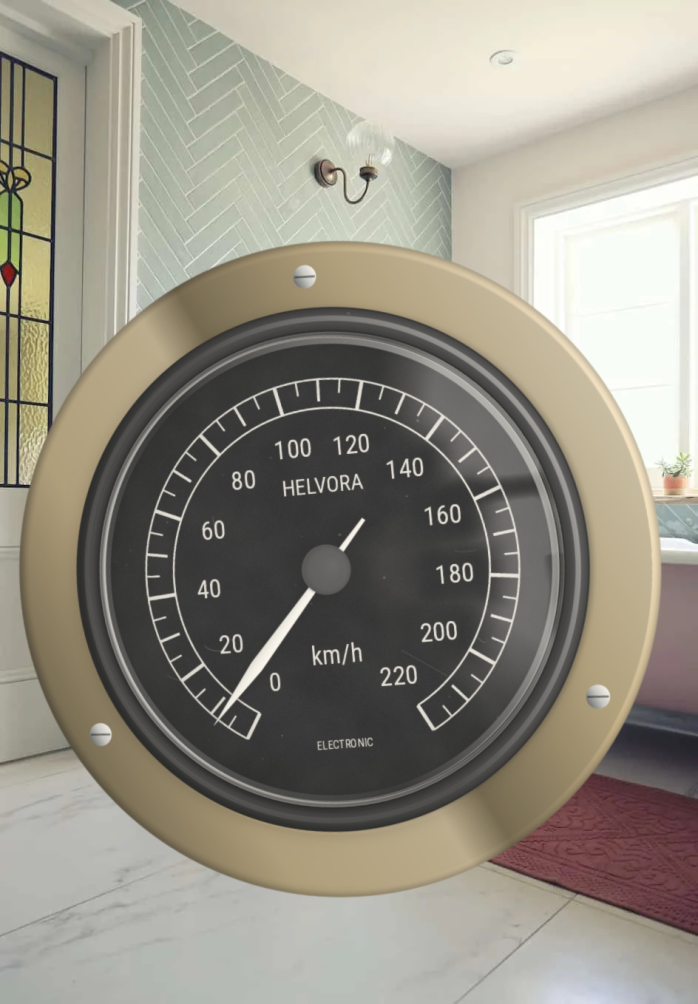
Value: km/h 7.5
